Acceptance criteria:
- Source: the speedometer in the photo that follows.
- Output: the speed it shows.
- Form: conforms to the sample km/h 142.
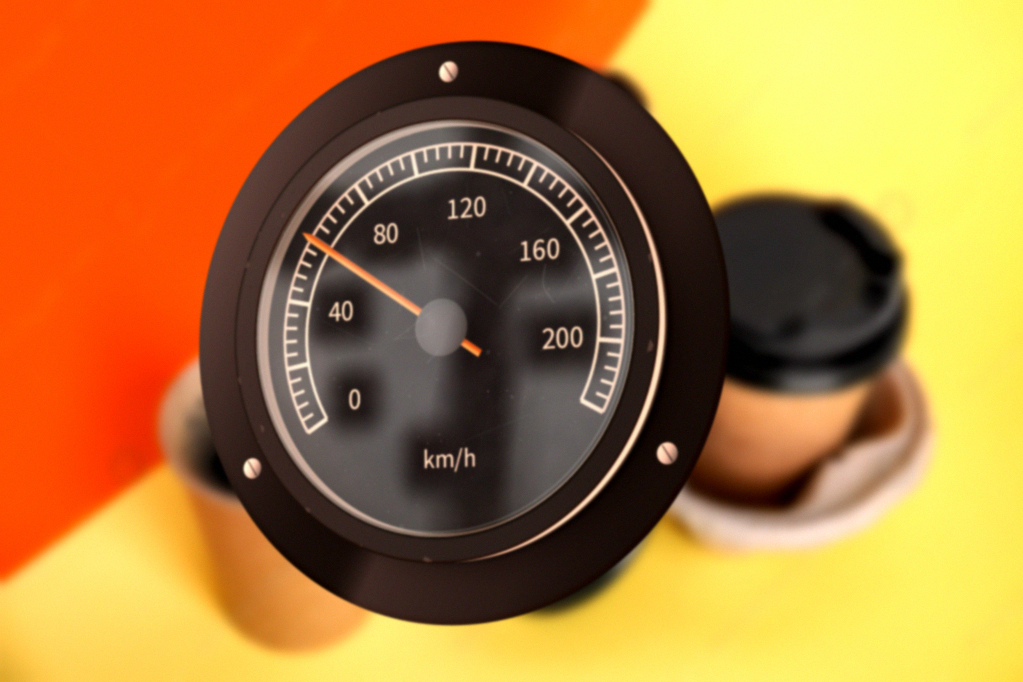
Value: km/h 60
